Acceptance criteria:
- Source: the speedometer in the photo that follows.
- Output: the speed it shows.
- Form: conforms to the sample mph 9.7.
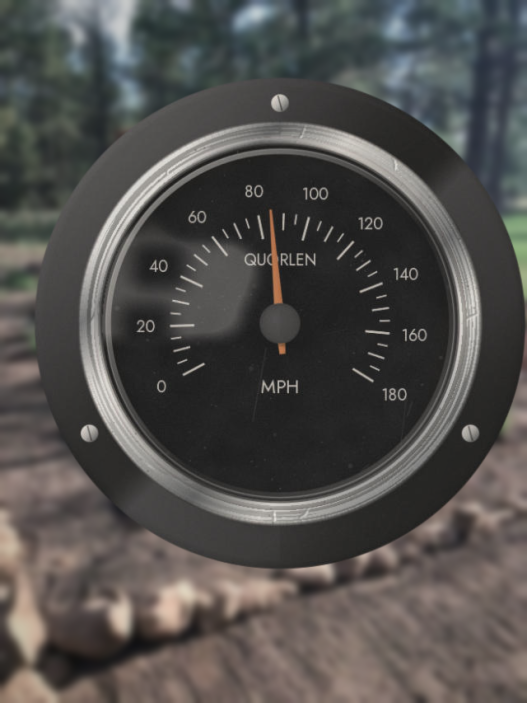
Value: mph 85
